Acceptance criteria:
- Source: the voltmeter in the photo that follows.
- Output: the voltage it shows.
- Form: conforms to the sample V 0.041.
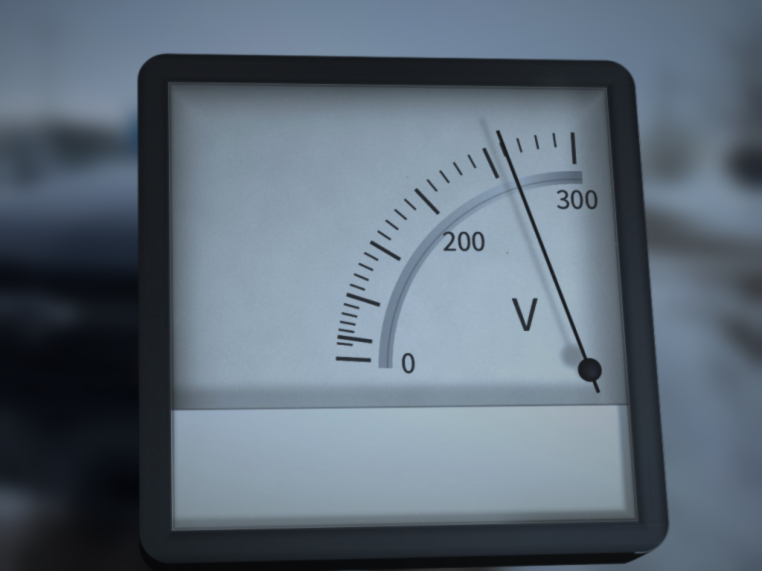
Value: V 260
